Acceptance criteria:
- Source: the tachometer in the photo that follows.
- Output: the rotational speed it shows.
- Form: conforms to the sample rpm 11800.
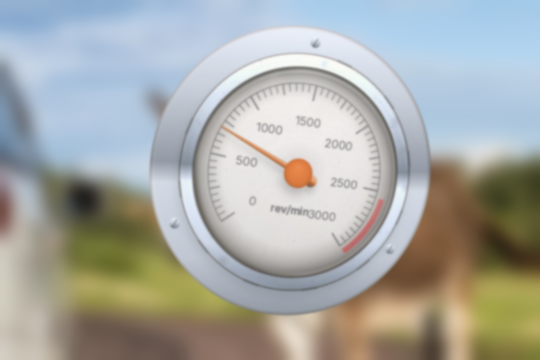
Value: rpm 700
